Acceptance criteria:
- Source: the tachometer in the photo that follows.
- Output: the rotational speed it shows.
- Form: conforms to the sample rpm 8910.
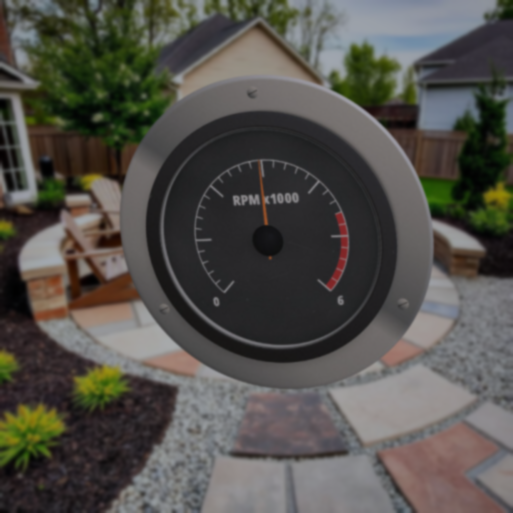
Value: rpm 3000
